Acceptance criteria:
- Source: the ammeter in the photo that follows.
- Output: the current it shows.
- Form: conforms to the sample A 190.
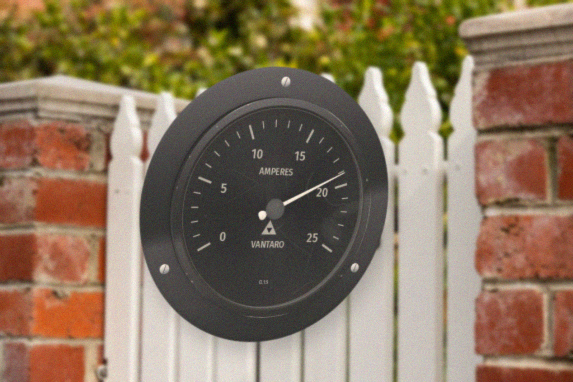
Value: A 19
